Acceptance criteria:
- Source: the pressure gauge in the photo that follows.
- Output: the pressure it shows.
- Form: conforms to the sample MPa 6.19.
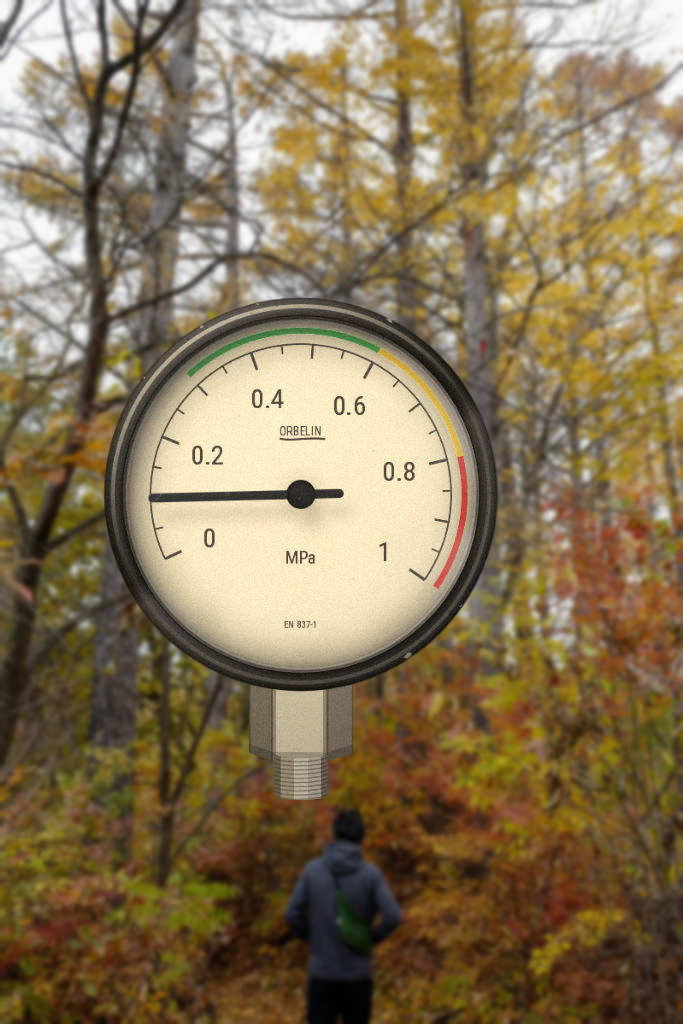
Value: MPa 0.1
